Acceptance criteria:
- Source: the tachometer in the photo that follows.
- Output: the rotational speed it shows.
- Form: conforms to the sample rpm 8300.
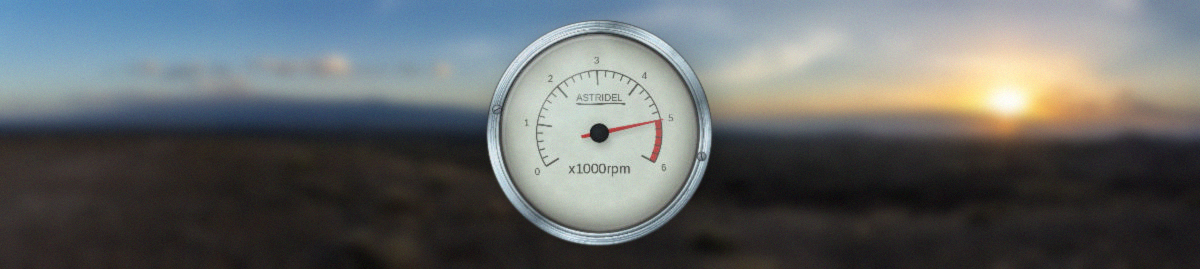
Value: rpm 5000
